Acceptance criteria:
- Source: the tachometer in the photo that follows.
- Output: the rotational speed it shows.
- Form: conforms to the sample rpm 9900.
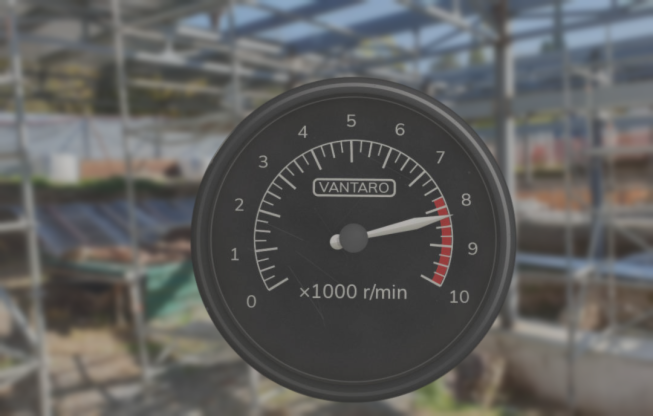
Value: rpm 8250
